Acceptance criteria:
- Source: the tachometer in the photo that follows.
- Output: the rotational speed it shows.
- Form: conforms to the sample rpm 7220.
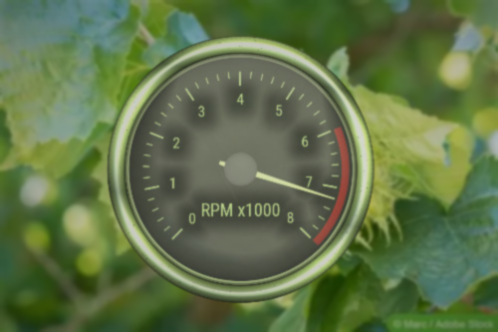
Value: rpm 7200
